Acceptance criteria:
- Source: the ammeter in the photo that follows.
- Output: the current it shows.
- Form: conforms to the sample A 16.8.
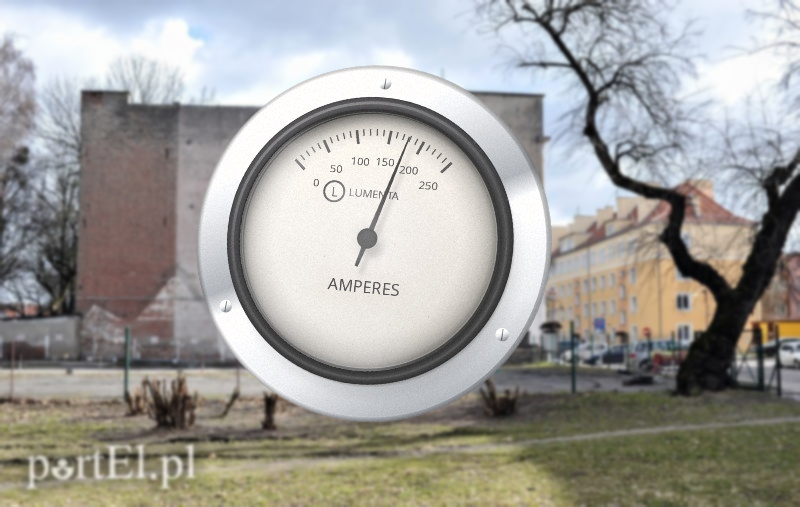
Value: A 180
